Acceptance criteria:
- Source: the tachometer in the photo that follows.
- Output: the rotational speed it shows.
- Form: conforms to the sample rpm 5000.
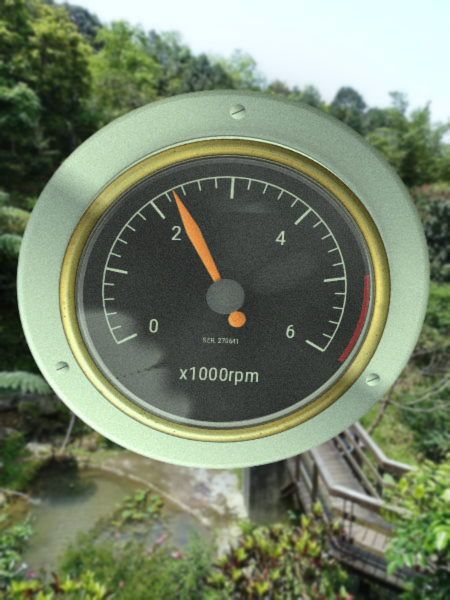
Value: rpm 2300
